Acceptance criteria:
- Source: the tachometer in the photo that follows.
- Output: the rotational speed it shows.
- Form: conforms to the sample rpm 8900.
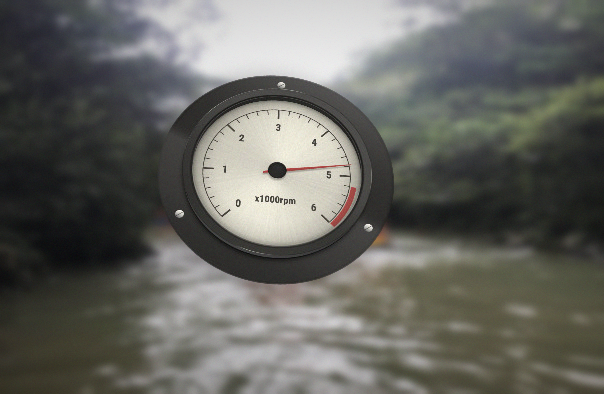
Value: rpm 4800
